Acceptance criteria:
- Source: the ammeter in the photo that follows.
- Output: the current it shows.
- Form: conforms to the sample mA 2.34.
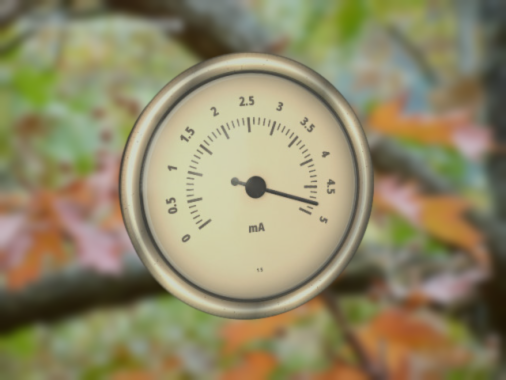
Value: mA 4.8
